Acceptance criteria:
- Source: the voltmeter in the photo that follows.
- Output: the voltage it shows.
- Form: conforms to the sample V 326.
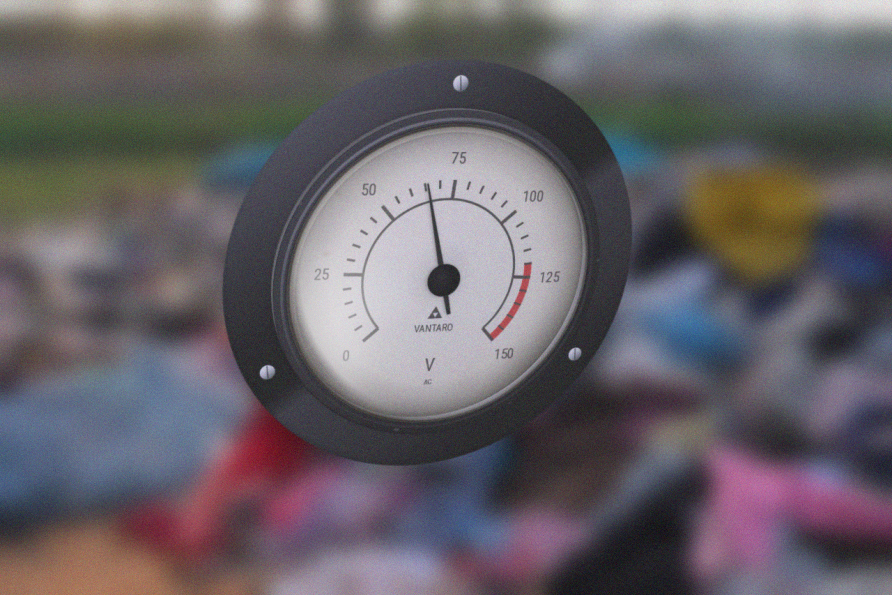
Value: V 65
